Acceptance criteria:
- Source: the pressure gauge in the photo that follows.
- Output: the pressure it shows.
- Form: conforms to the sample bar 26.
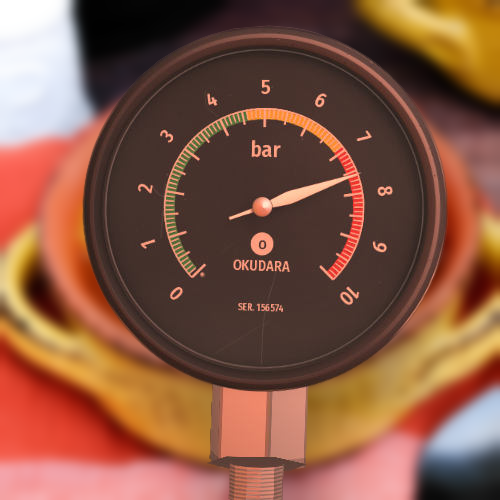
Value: bar 7.6
